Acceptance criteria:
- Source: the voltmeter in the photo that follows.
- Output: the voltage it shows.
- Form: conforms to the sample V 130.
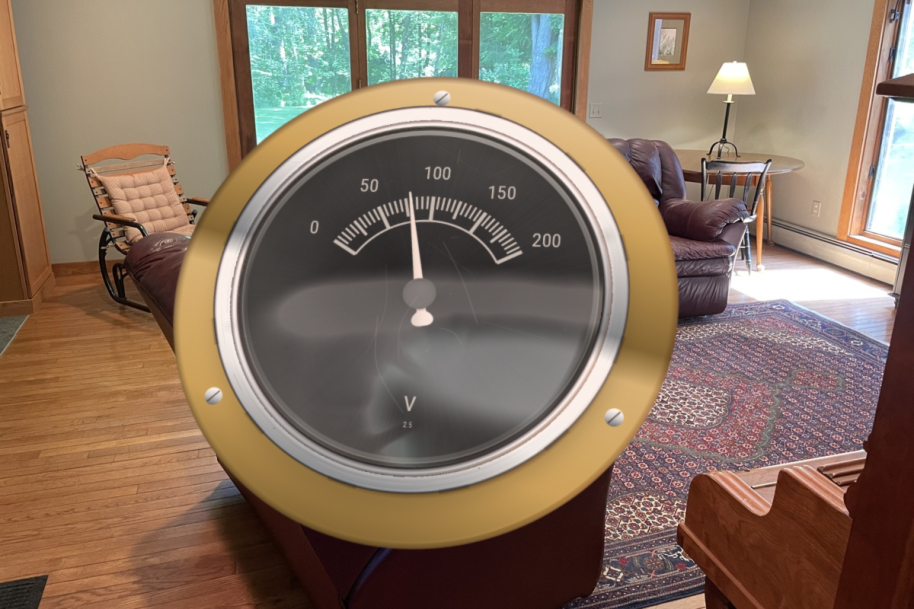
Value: V 80
